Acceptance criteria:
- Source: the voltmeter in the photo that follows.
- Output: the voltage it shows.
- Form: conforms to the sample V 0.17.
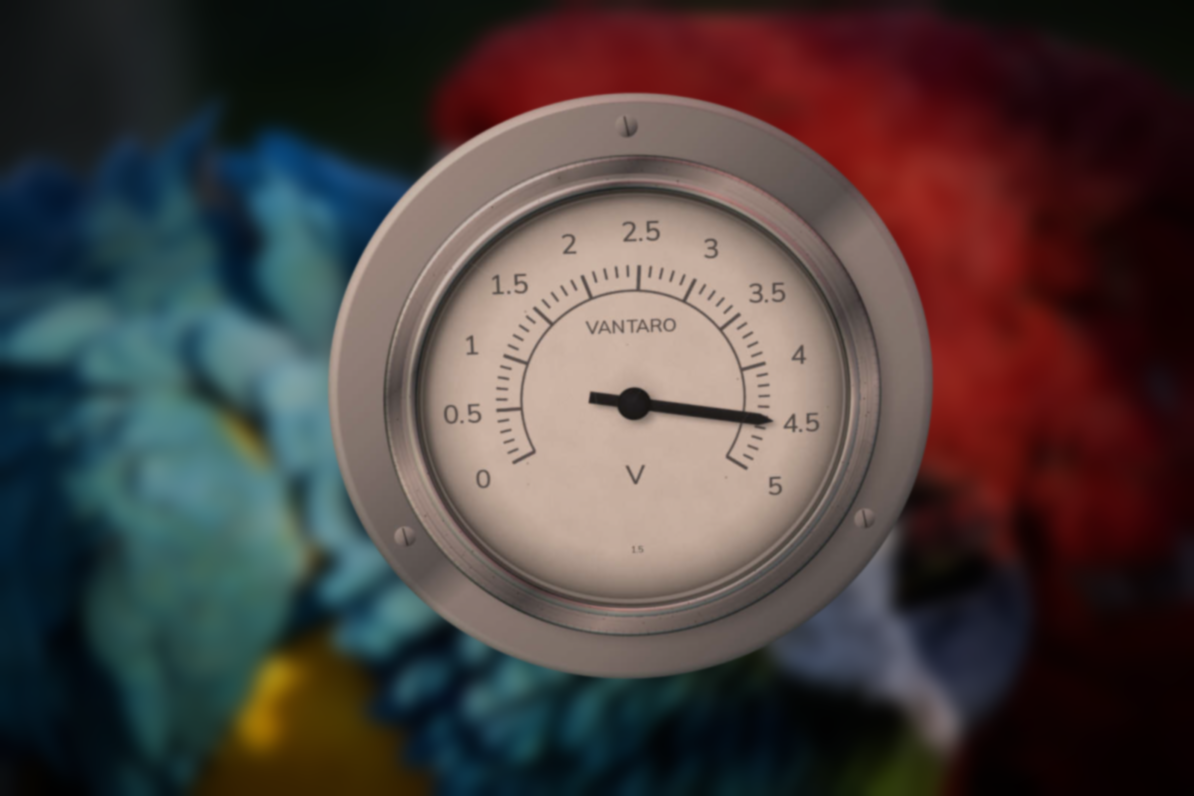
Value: V 4.5
